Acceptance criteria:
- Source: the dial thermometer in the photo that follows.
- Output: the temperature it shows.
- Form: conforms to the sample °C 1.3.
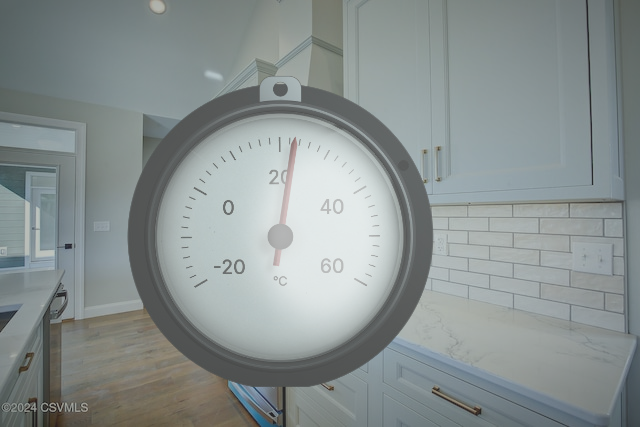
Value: °C 23
